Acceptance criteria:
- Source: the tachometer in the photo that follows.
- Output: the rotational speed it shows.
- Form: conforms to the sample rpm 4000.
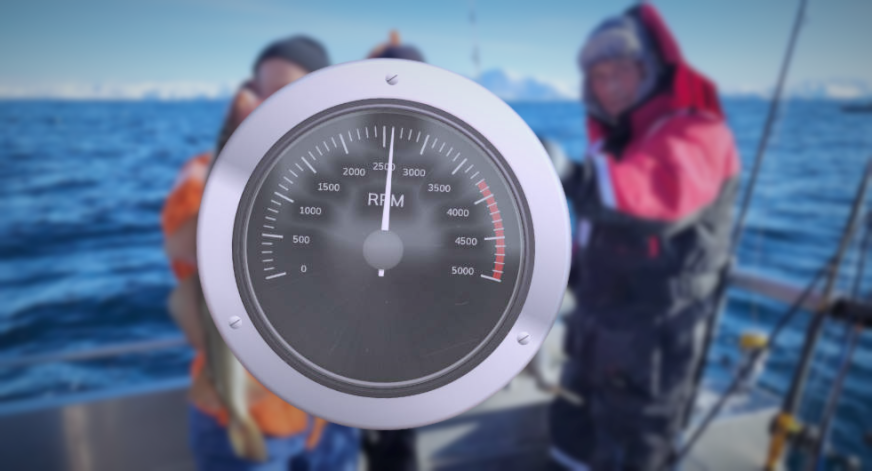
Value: rpm 2600
